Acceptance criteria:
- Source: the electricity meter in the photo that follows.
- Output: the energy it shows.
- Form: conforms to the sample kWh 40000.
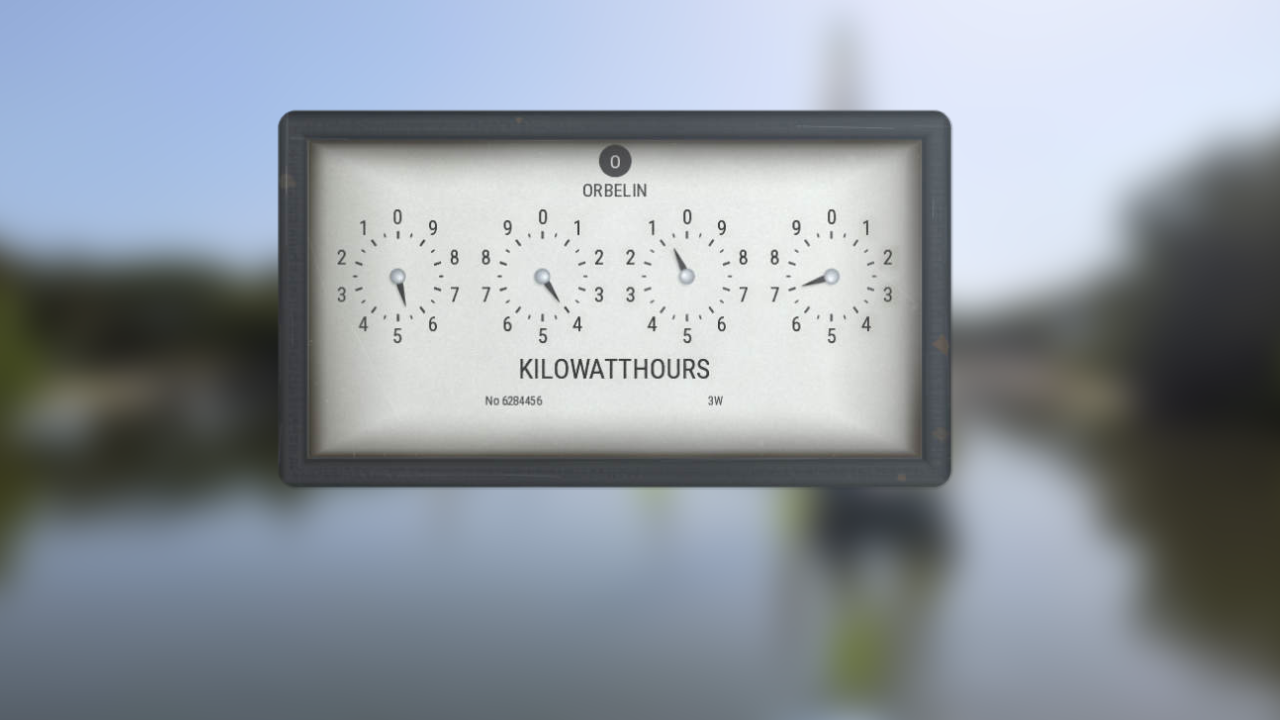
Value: kWh 5407
